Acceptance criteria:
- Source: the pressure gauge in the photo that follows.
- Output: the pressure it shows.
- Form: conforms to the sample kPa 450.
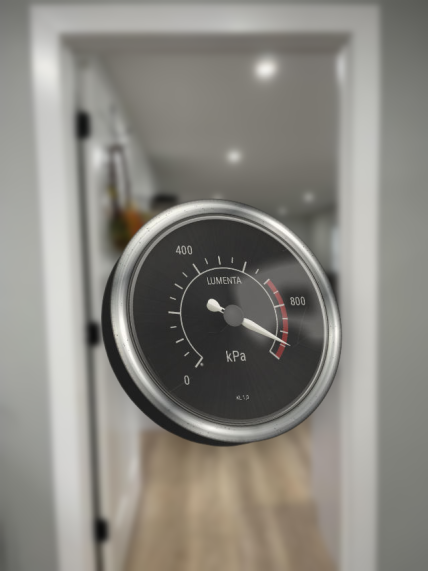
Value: kPa 950
